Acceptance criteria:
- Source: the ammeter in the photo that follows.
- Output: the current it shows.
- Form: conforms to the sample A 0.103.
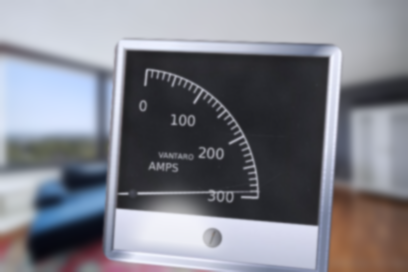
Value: A 290
